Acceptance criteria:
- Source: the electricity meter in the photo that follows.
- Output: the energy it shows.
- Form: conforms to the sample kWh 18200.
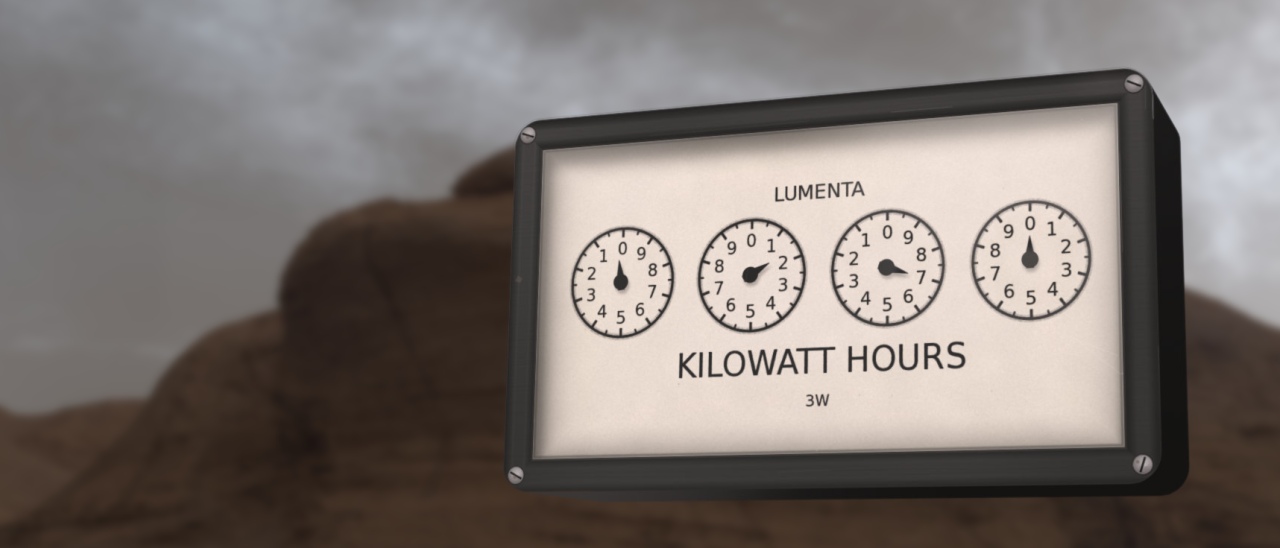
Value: kWh 170
